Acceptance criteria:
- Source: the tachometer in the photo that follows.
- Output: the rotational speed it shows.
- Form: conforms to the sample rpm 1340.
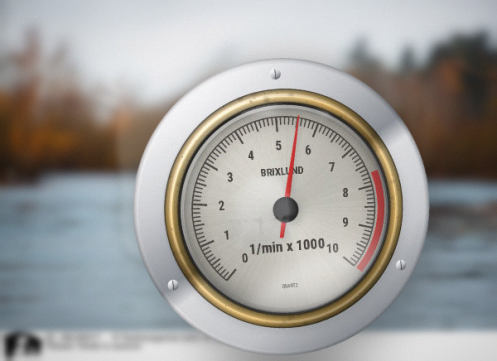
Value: rpm 5500
